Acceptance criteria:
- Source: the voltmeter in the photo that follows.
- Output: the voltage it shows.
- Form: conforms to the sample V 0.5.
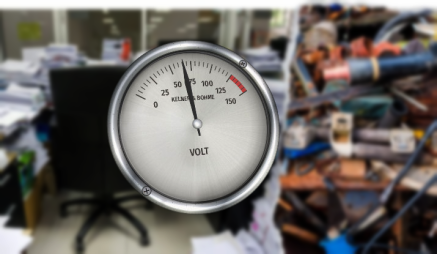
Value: V 65
